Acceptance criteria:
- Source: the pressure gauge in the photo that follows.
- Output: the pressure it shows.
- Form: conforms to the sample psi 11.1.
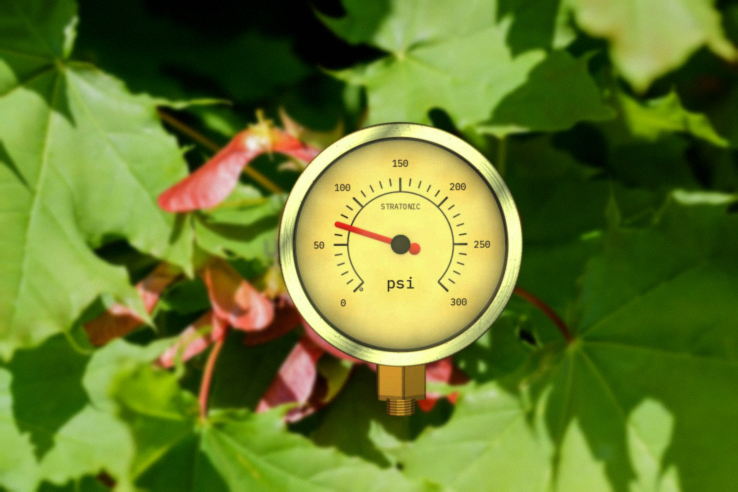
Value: psi 70
